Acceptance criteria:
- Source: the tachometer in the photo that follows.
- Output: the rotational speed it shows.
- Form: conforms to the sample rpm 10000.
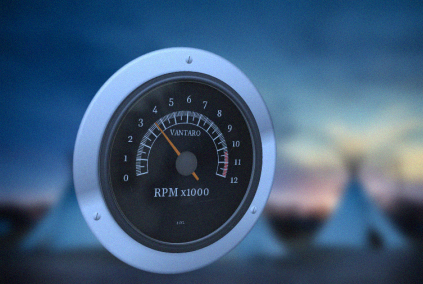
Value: rpm 3500
